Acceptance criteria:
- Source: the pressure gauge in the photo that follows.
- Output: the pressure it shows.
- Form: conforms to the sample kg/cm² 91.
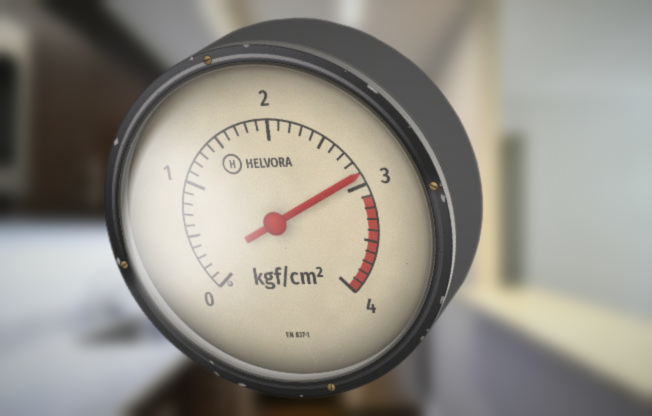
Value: kg/cm² 2.9
